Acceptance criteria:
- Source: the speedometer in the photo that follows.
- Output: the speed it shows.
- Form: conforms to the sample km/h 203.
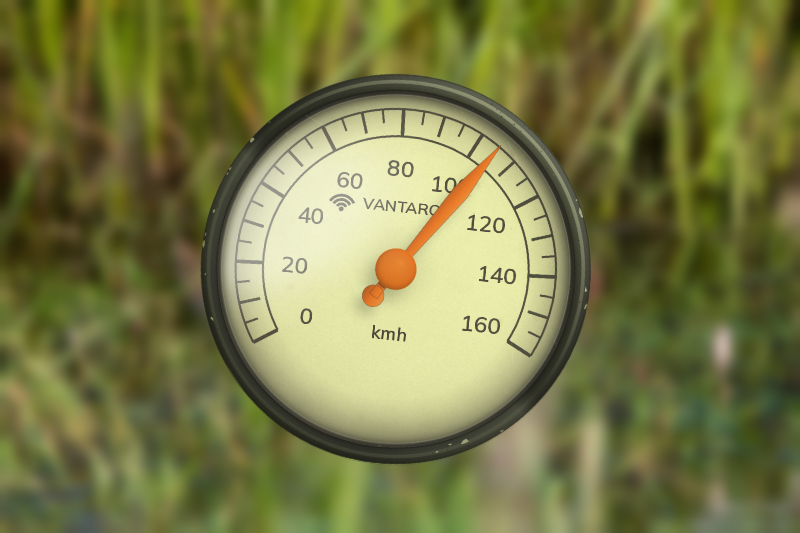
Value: km/h 105
